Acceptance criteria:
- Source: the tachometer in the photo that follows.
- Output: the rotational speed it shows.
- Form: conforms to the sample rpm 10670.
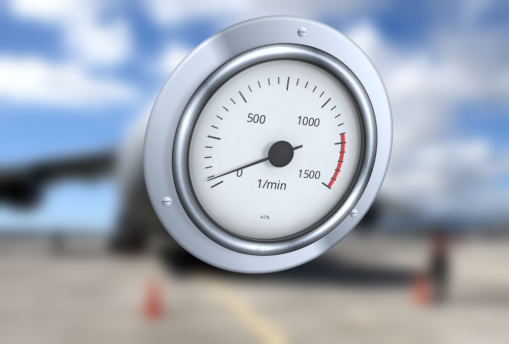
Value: rpm 50
